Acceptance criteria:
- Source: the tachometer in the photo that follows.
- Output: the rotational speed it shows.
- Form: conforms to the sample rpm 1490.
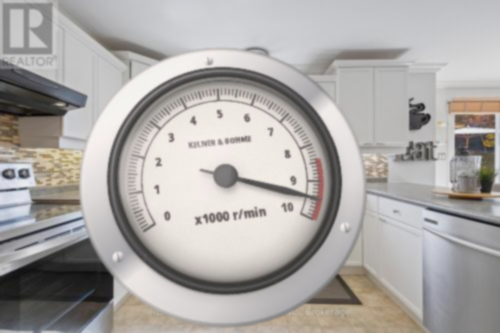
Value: rpm 9500
